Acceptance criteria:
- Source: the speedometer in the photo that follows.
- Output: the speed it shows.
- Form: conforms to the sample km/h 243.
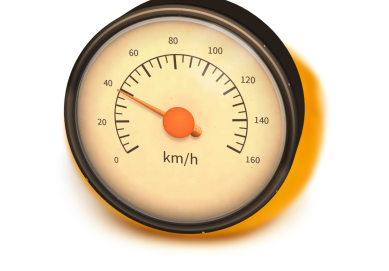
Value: km/h 40
